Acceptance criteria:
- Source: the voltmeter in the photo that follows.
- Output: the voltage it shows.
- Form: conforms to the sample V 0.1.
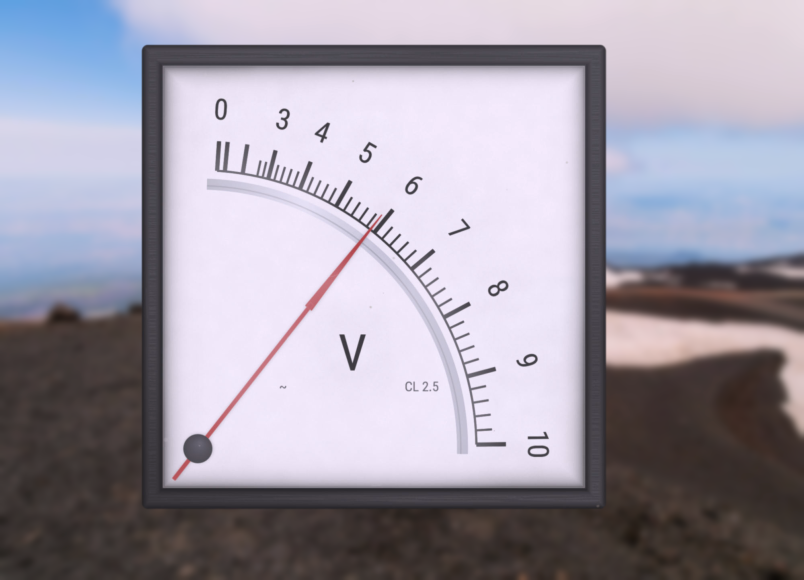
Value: V 5.9
